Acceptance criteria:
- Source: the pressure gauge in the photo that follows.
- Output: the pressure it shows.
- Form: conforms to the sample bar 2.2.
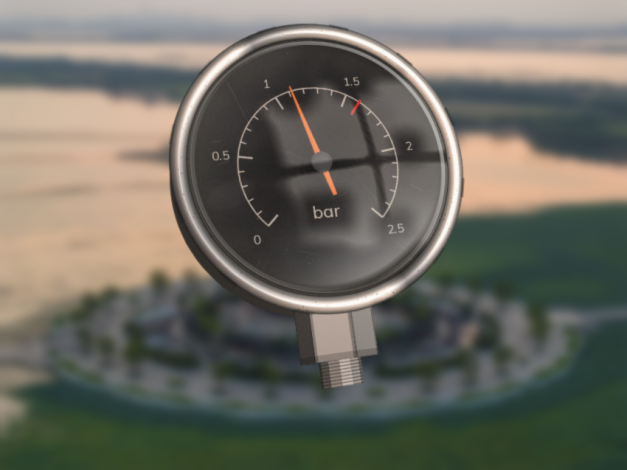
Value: bar 1.1
